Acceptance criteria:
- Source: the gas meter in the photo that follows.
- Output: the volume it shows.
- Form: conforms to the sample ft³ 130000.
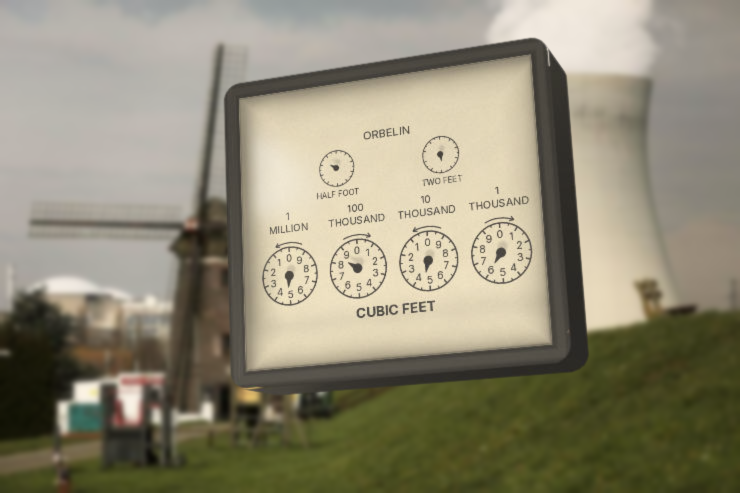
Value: ft³ 484600
